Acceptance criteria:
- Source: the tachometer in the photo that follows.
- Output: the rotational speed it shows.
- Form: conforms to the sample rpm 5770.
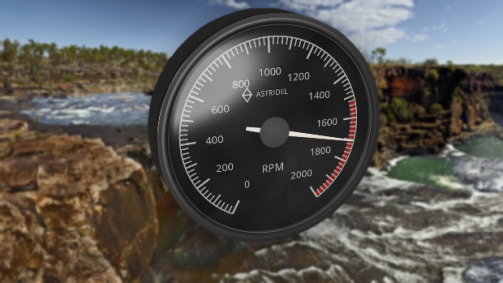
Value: rpm 1700
